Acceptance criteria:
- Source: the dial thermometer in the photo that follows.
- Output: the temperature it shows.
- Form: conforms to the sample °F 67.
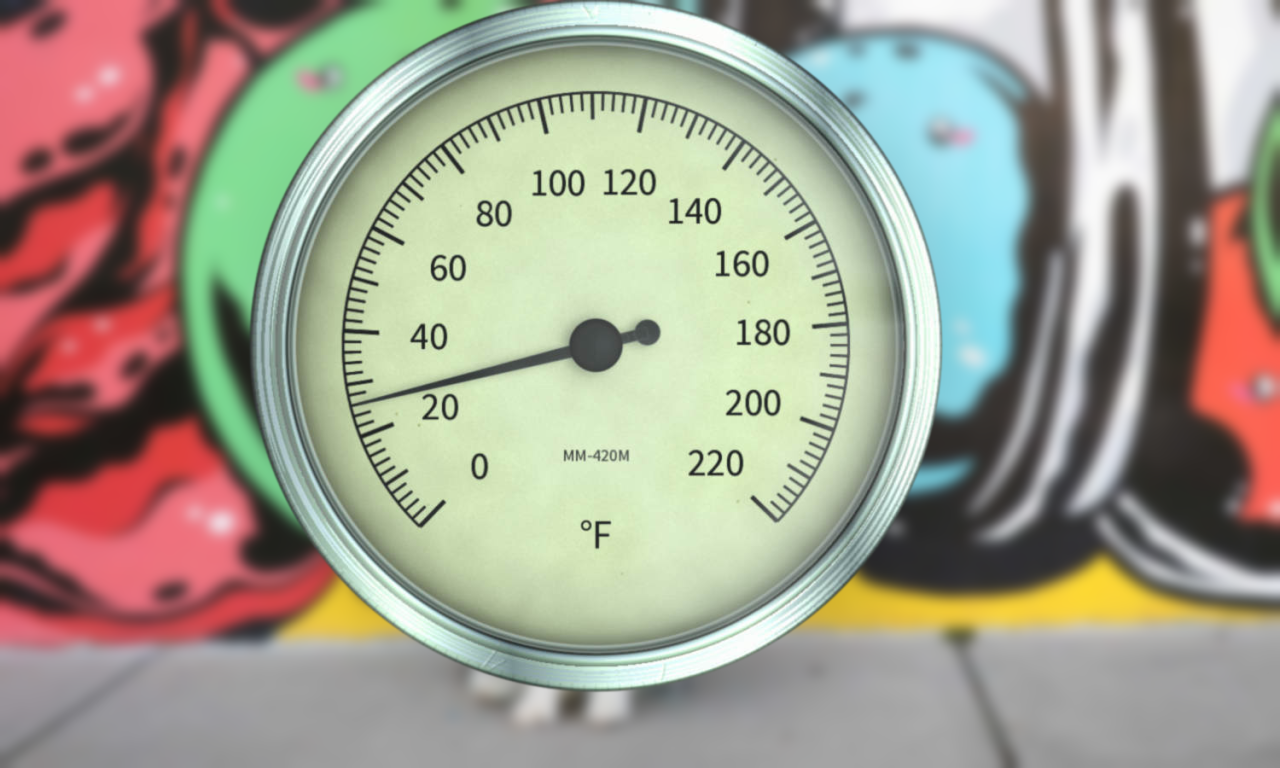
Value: °F 26
